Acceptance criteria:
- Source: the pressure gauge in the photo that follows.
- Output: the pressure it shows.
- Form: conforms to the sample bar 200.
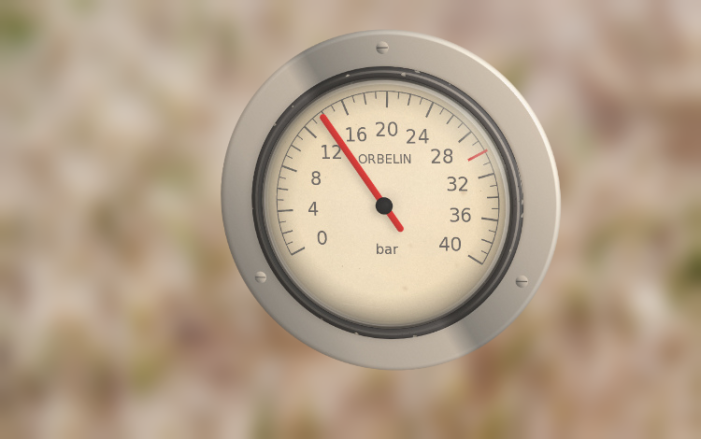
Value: bar 14
